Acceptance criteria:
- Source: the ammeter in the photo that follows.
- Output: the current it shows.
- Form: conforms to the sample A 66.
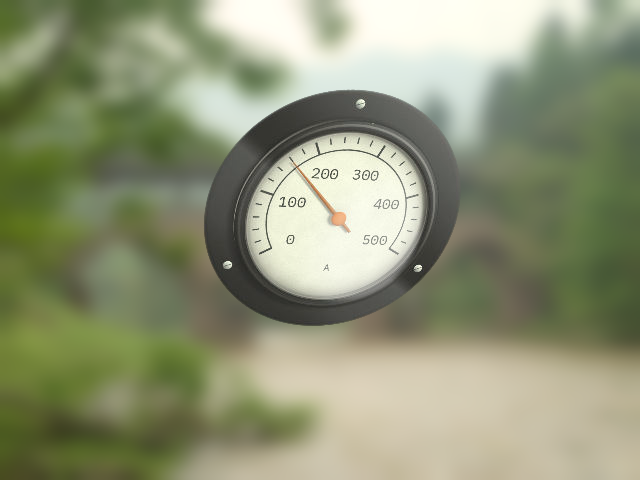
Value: A 160
